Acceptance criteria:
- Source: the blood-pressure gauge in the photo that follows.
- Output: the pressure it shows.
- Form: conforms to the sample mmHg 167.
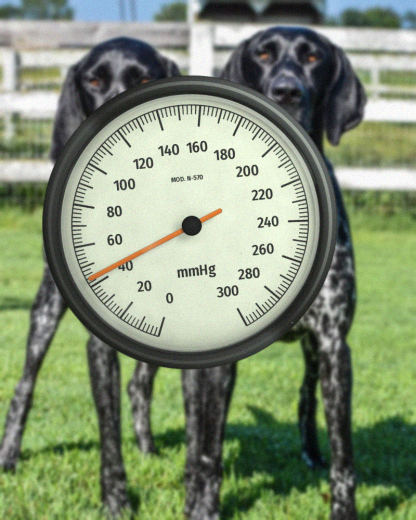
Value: mmHg 44
